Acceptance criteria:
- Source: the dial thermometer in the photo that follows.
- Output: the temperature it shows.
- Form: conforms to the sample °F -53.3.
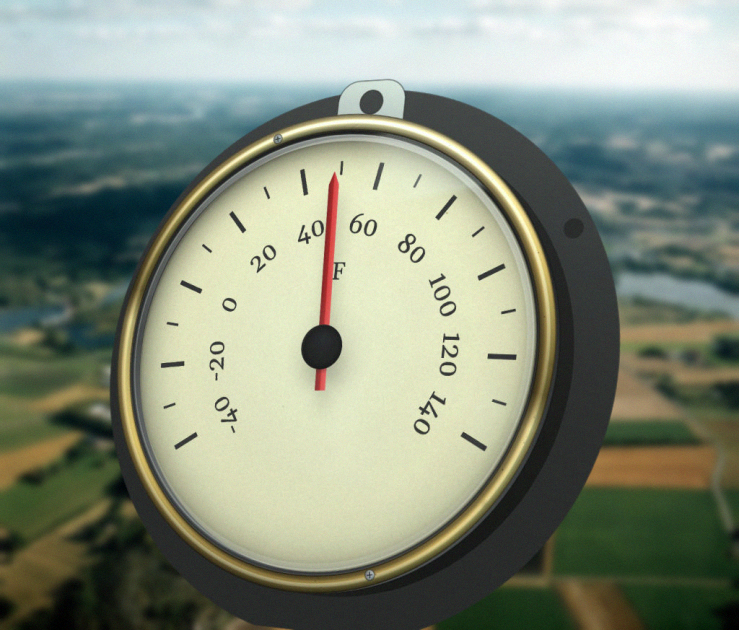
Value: °F 50
